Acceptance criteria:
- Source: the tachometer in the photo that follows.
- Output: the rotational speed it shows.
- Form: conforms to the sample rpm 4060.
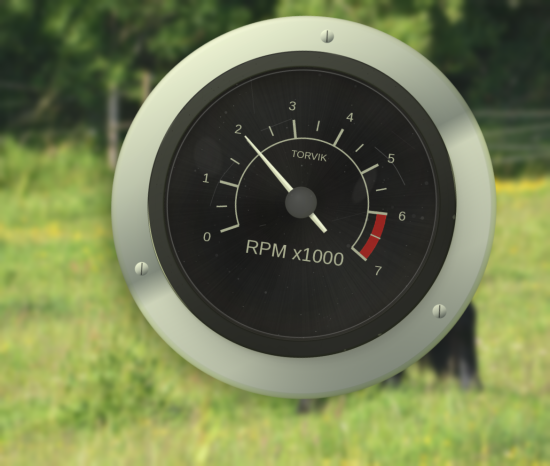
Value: rpm 2000
